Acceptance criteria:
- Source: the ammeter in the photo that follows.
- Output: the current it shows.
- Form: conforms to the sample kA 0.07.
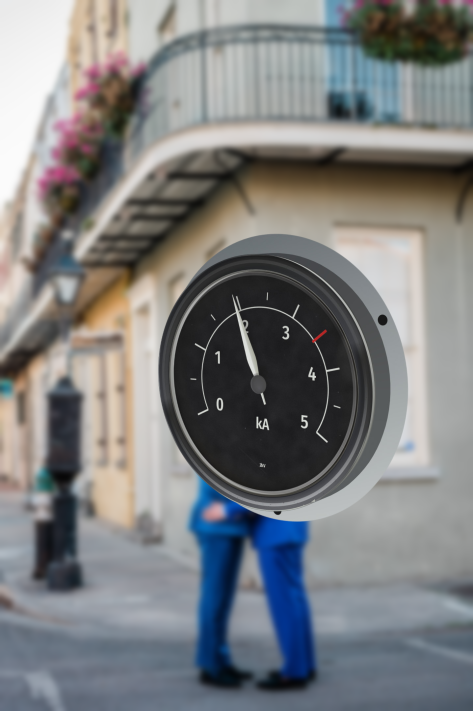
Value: kA 2
